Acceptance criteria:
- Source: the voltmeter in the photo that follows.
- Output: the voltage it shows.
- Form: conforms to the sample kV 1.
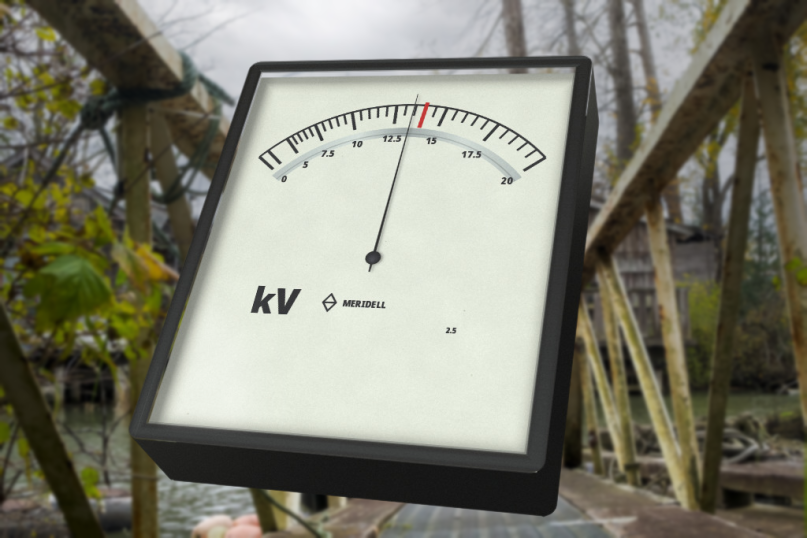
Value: kV 13.5
